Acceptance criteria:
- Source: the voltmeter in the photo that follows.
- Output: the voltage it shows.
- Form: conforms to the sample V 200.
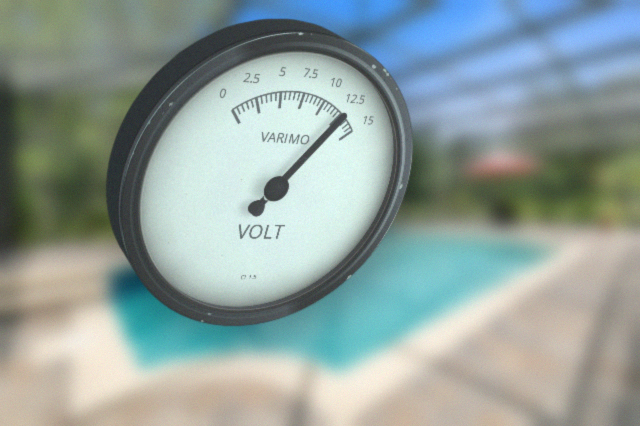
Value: V 12.5
